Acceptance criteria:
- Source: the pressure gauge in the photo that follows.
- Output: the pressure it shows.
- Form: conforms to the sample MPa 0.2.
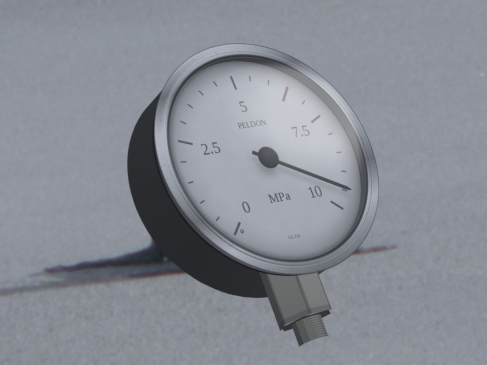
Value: MPa 9.5
